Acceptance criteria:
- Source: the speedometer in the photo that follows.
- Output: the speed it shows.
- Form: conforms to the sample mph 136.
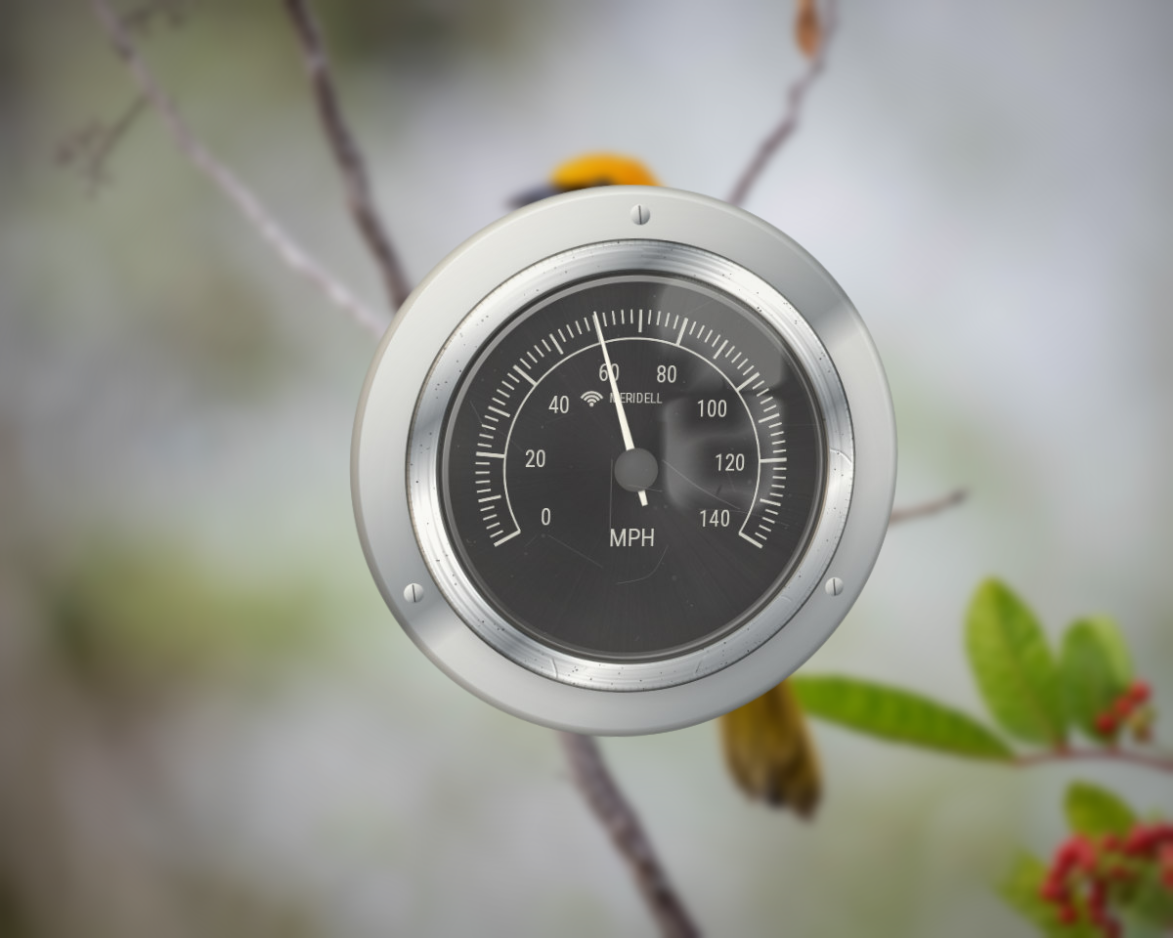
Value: mph 60
